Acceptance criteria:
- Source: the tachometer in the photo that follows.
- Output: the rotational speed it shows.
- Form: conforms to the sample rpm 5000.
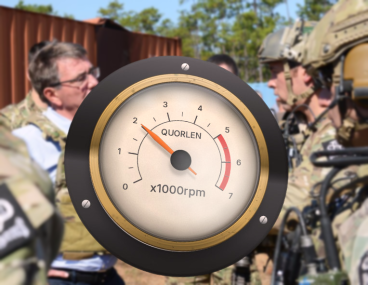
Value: rpm 2000
